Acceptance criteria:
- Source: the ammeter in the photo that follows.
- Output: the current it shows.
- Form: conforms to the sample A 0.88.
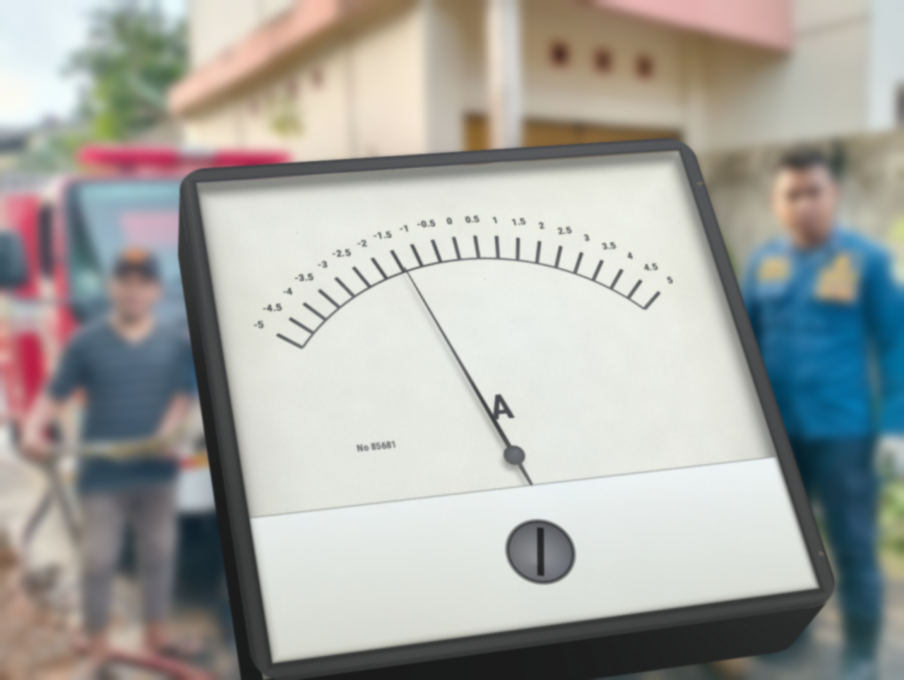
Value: A -1.5
